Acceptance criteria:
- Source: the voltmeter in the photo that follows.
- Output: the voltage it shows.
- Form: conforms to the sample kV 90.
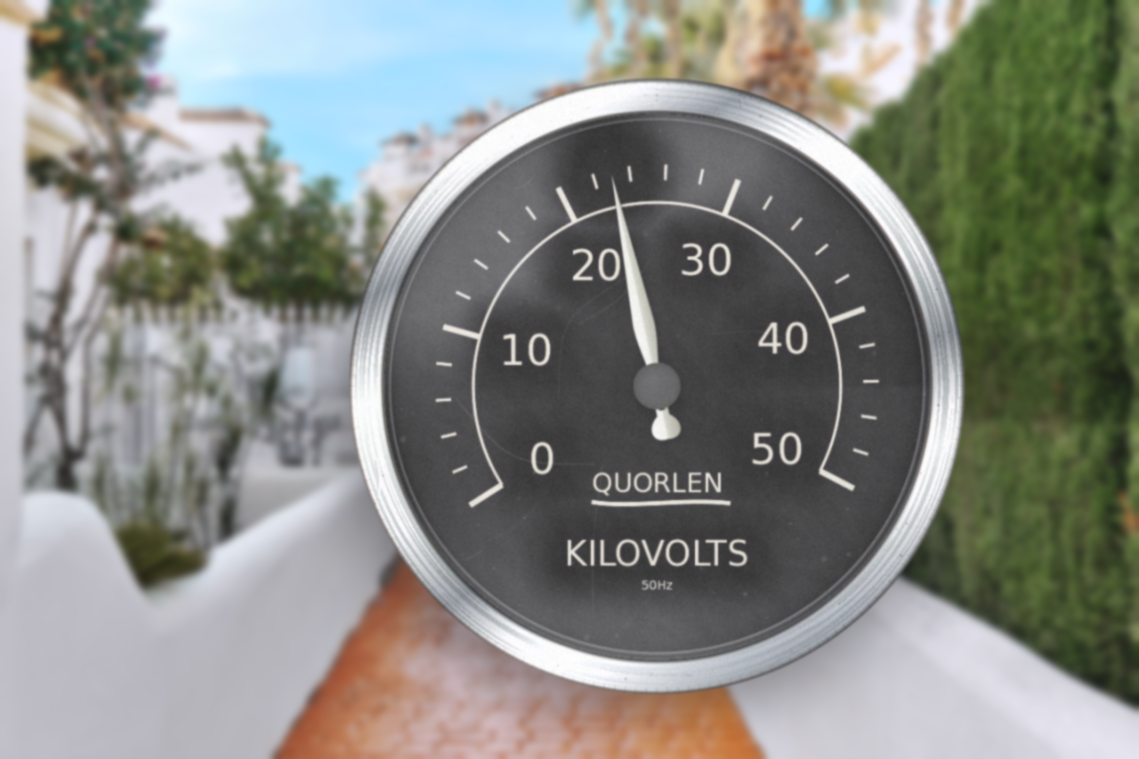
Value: kV 23
